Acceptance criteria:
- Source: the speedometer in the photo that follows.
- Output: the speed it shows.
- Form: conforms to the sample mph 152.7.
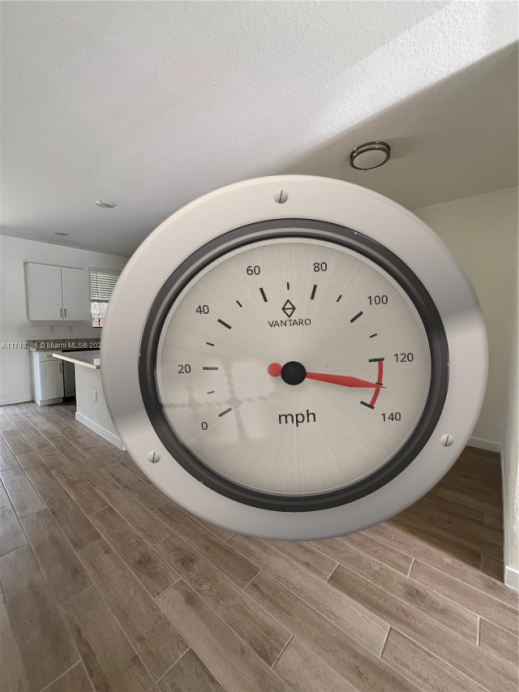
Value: mph 130
